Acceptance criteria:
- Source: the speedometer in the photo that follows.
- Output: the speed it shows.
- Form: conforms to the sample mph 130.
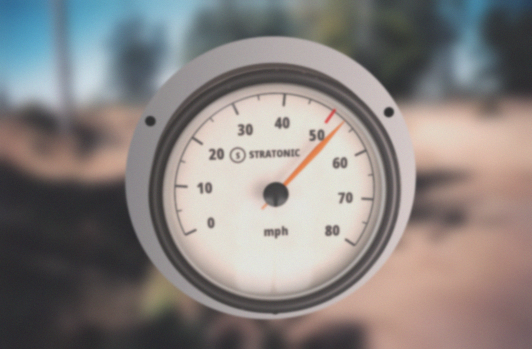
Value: mph 52.5
